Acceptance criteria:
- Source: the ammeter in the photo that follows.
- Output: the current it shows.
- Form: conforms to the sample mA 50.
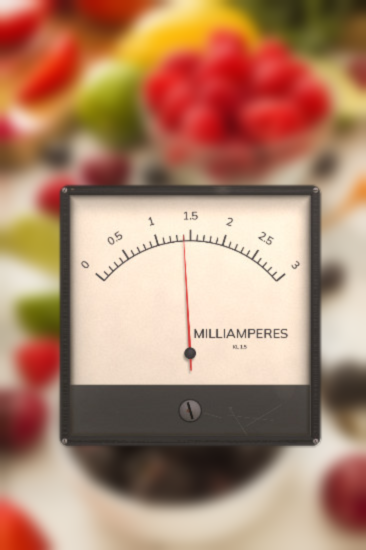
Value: mA 1.4
